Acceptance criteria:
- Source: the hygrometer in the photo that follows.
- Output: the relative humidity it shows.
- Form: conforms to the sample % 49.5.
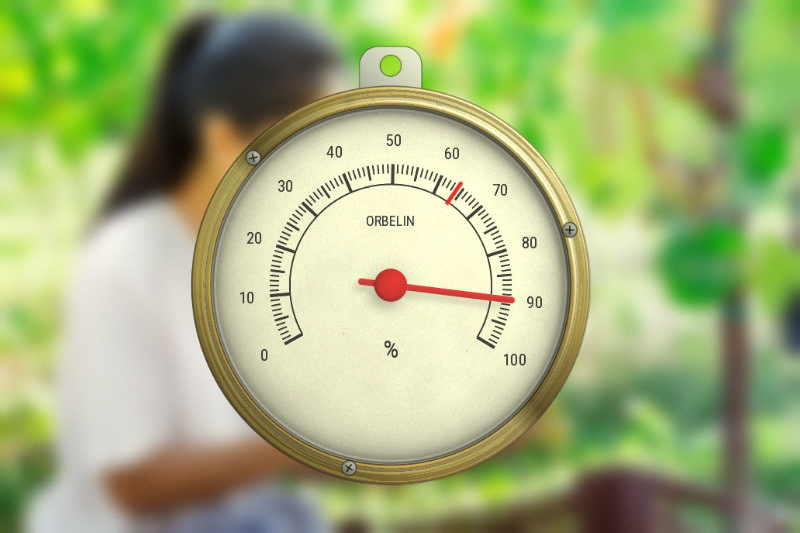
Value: % 90
